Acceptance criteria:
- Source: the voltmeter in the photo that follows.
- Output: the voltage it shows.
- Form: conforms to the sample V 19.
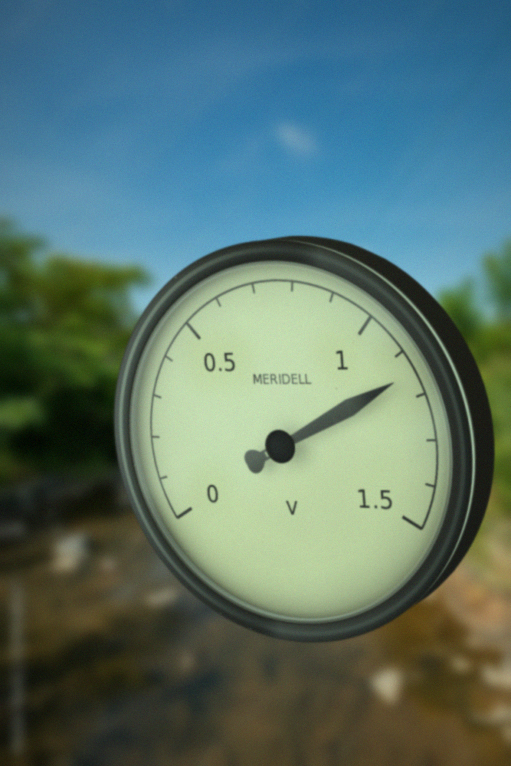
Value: V 1.15
